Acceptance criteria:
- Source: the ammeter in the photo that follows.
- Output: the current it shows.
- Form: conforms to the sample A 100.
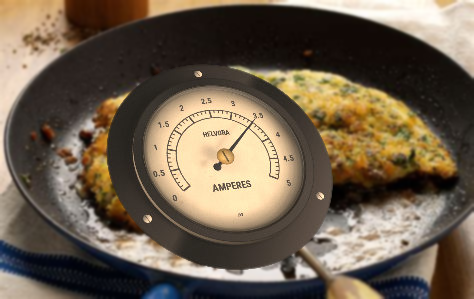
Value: A 3.5
